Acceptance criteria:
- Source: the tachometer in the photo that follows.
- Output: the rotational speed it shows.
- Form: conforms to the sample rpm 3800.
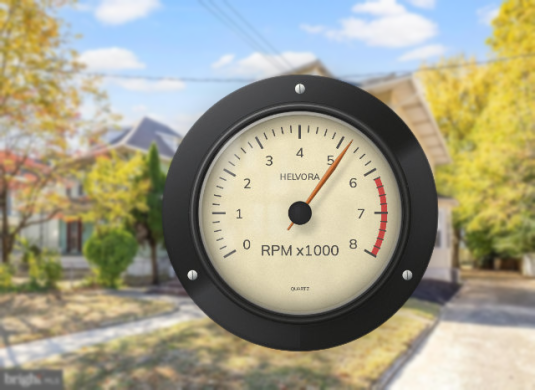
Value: rpm 5200
